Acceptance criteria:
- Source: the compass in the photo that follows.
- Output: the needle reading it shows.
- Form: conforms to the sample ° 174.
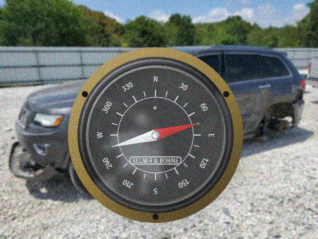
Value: ° 75
